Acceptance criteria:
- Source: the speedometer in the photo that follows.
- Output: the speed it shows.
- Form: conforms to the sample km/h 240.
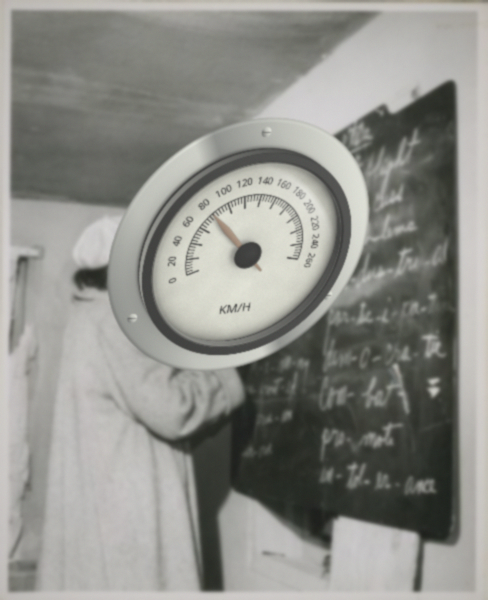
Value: km/h 80
